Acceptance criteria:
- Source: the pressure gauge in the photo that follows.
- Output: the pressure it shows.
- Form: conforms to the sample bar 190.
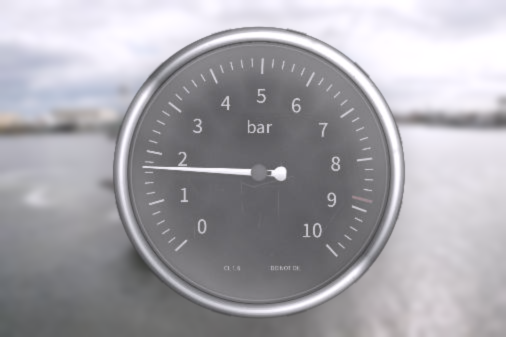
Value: bar 1.7
